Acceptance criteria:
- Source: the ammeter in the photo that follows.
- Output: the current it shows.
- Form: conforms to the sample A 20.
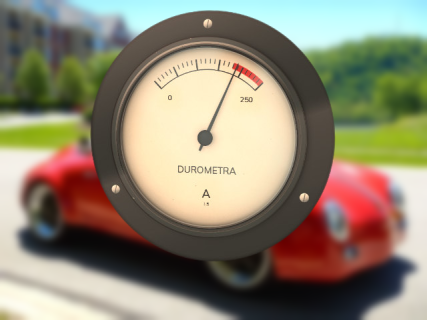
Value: A 190
